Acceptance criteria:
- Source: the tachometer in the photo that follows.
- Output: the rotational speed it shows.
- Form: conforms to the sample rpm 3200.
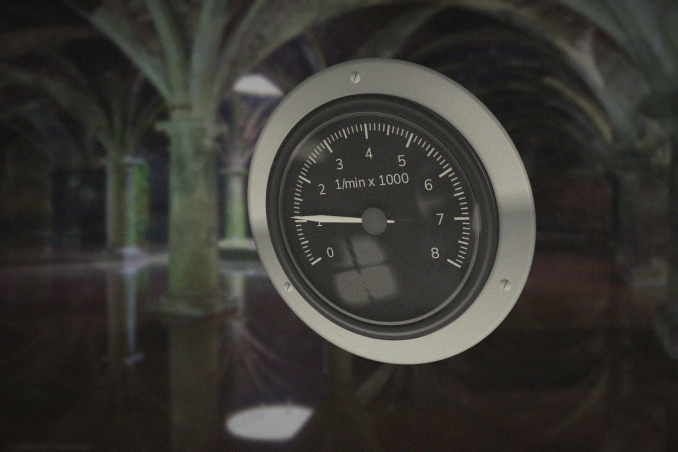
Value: rpm 1100
